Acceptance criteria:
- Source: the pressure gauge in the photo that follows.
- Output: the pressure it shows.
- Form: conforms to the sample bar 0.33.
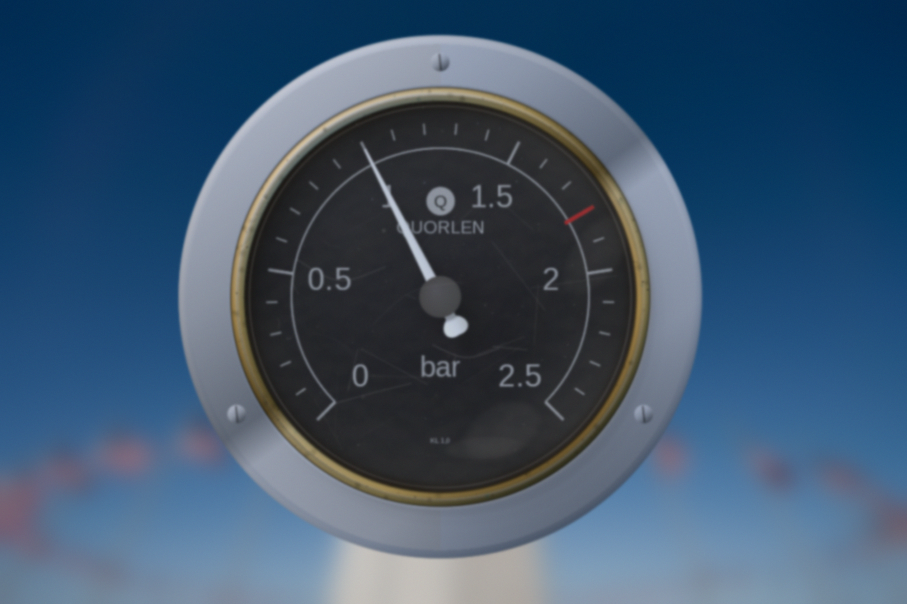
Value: bar 1
